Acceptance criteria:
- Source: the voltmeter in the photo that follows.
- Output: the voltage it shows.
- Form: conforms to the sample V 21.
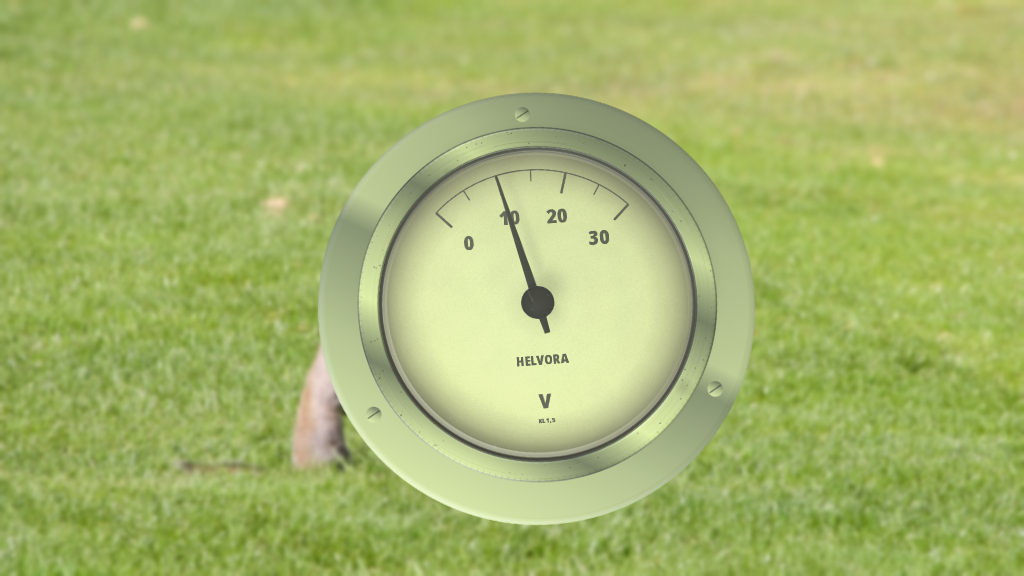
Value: V 10
